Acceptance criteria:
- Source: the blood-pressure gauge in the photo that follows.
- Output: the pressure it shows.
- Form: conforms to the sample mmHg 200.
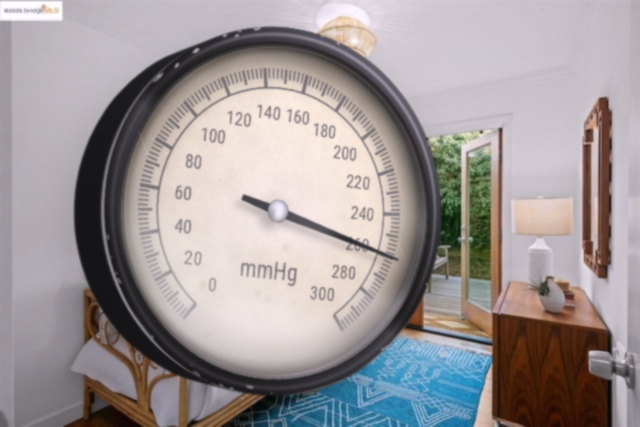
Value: mmHg 260
